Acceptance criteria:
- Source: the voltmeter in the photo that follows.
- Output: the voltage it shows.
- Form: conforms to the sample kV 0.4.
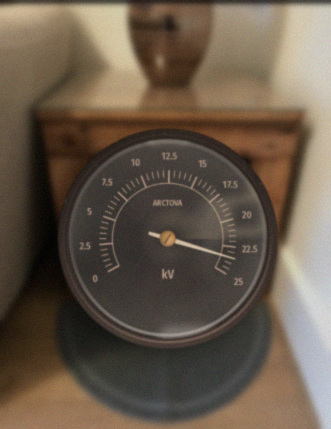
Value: kV 23.5
